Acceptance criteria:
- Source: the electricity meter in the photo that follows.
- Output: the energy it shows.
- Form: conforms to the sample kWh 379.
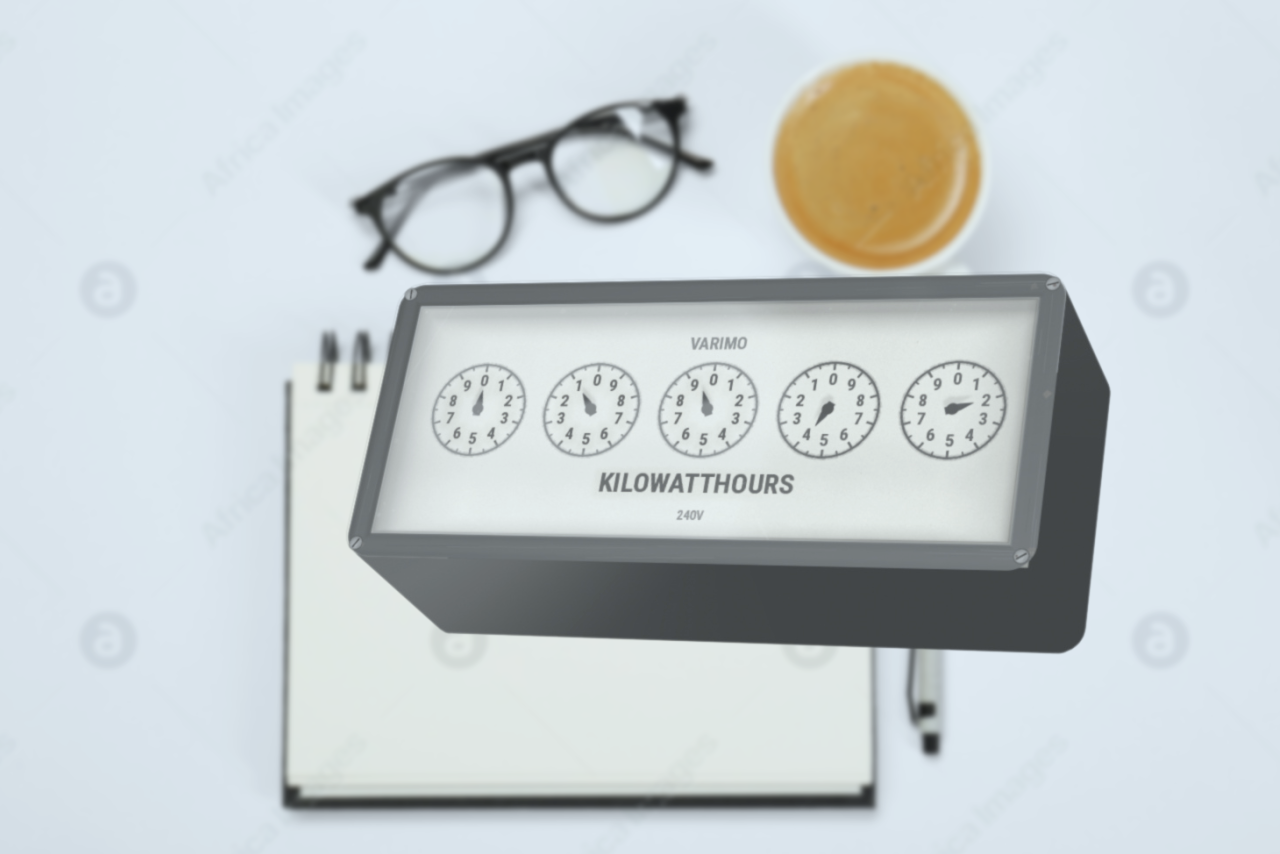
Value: kWh 942
